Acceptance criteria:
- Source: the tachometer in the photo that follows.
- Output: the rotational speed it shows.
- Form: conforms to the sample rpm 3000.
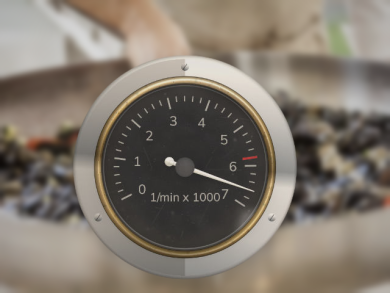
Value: rpm 6600
